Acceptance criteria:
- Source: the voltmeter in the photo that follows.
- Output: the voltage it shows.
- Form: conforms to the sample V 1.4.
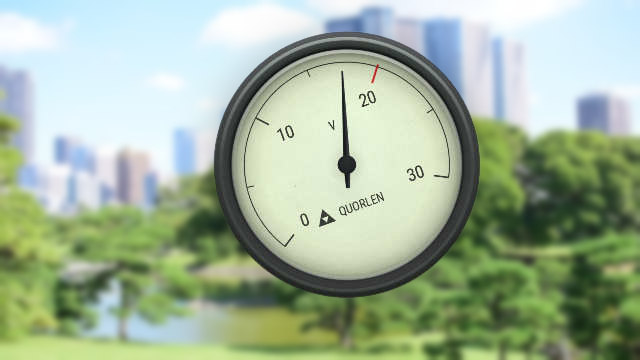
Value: V 17.5
